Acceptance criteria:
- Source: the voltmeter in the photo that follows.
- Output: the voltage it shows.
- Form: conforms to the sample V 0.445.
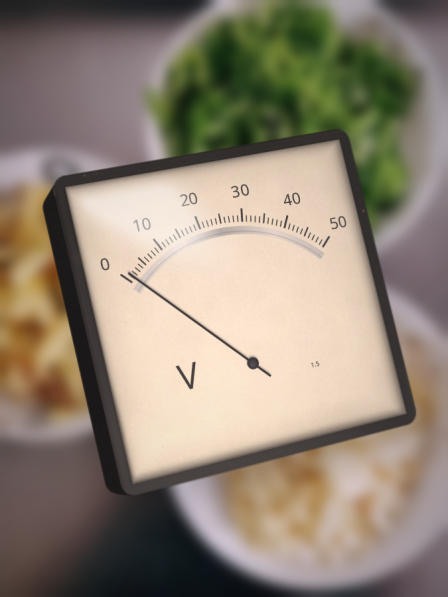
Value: V 1
